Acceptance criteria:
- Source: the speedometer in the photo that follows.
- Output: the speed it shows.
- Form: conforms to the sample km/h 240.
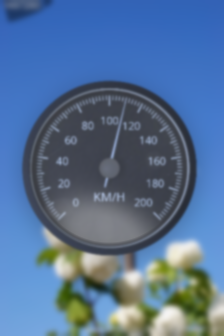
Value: km/h 110
